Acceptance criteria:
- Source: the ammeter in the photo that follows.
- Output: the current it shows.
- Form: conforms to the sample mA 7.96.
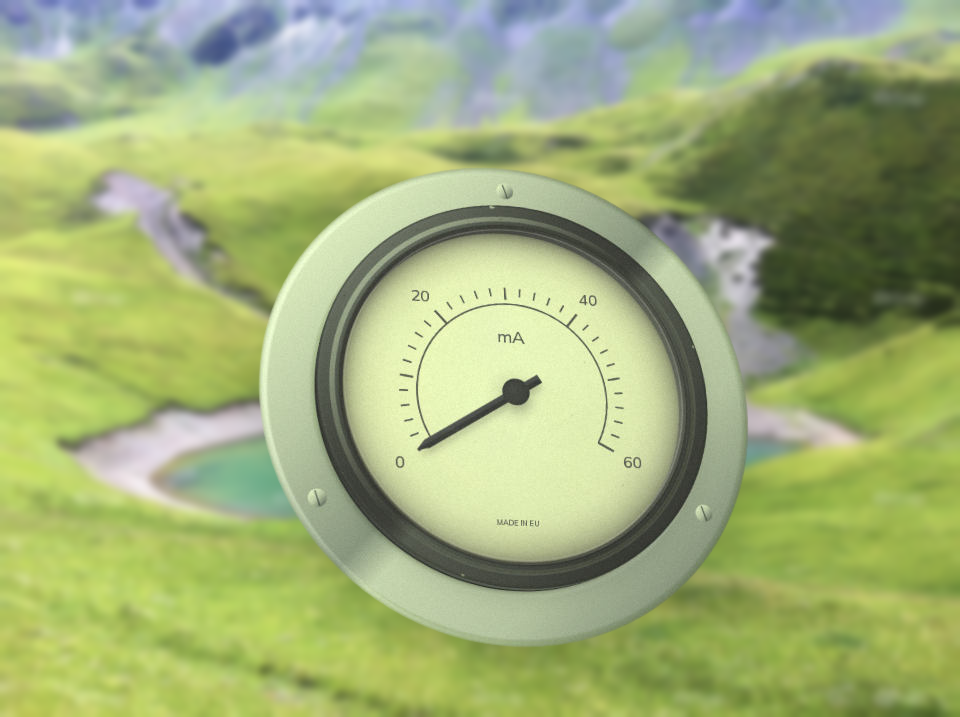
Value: mA 0
